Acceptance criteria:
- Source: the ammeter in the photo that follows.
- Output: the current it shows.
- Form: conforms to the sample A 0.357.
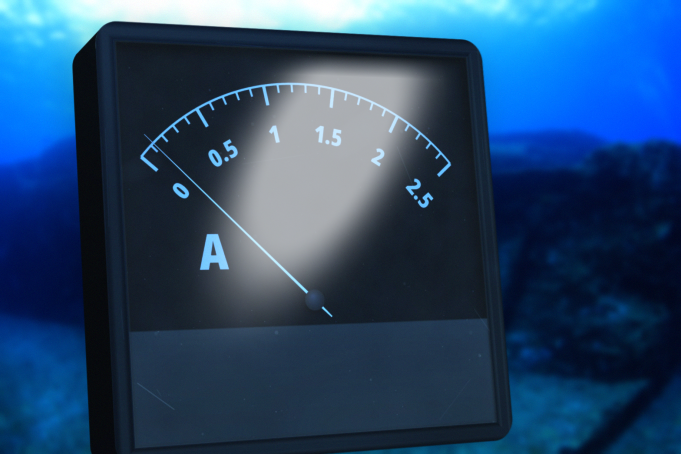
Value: A 0.1
